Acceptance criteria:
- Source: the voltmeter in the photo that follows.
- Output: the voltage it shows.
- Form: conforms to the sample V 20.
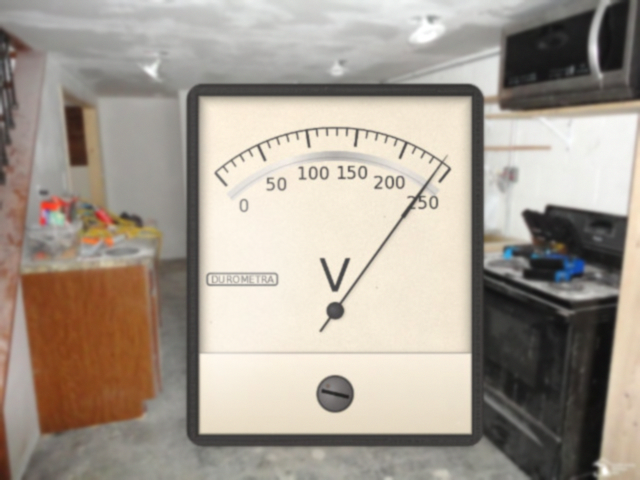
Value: V 240
